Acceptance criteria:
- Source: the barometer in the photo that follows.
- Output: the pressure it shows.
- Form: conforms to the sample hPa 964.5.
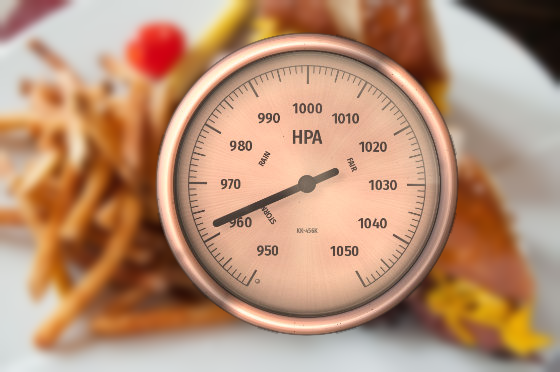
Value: hPa 962
